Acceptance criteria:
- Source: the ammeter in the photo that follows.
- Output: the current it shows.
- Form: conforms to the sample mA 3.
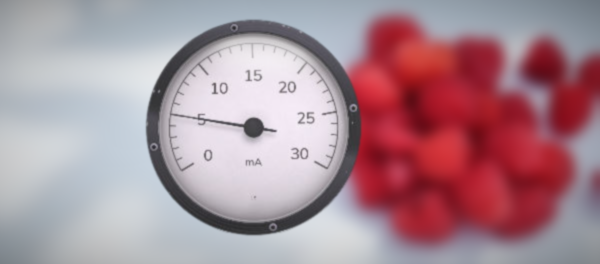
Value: mA 5
